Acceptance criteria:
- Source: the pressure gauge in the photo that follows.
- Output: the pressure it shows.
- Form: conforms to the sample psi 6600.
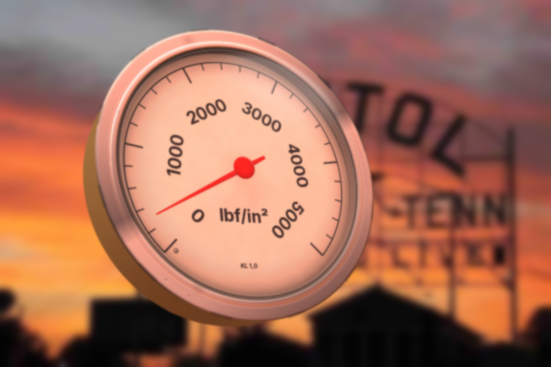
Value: psi 300
